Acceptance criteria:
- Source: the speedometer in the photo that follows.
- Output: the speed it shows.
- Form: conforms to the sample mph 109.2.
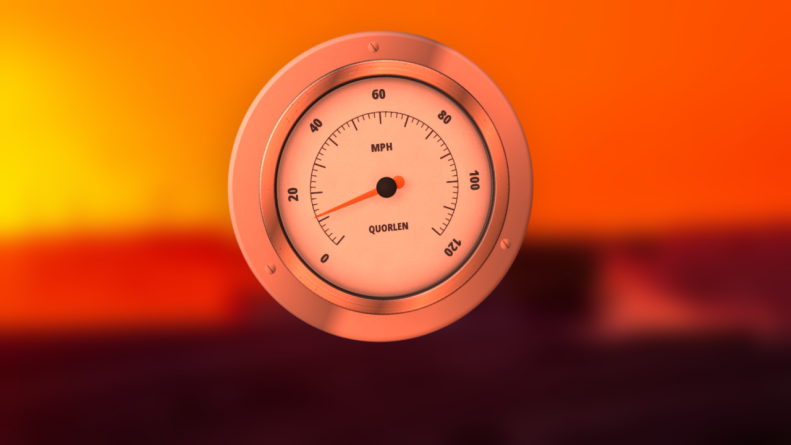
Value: mph 12
